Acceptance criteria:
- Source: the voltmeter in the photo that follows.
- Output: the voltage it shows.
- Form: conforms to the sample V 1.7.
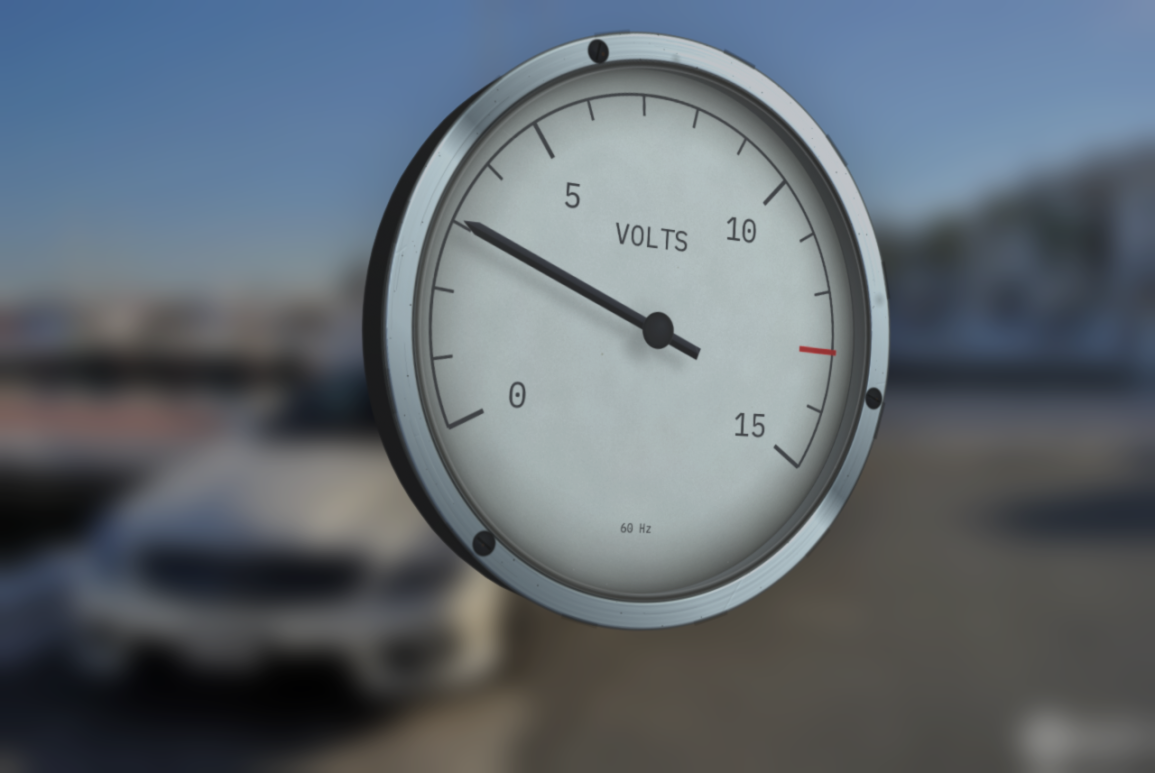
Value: V 3
